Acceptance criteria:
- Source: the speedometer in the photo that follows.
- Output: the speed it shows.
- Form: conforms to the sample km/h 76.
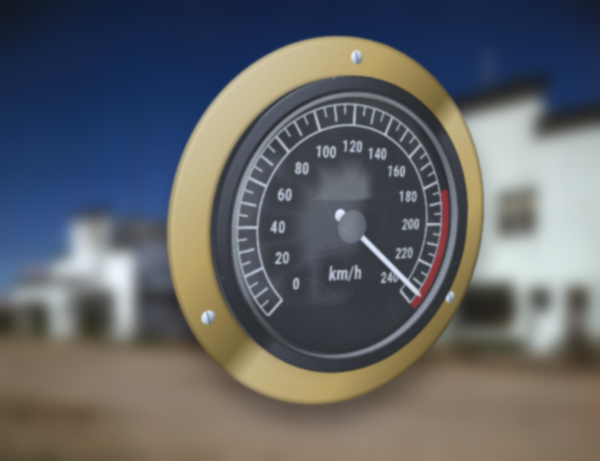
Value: km/h 235
